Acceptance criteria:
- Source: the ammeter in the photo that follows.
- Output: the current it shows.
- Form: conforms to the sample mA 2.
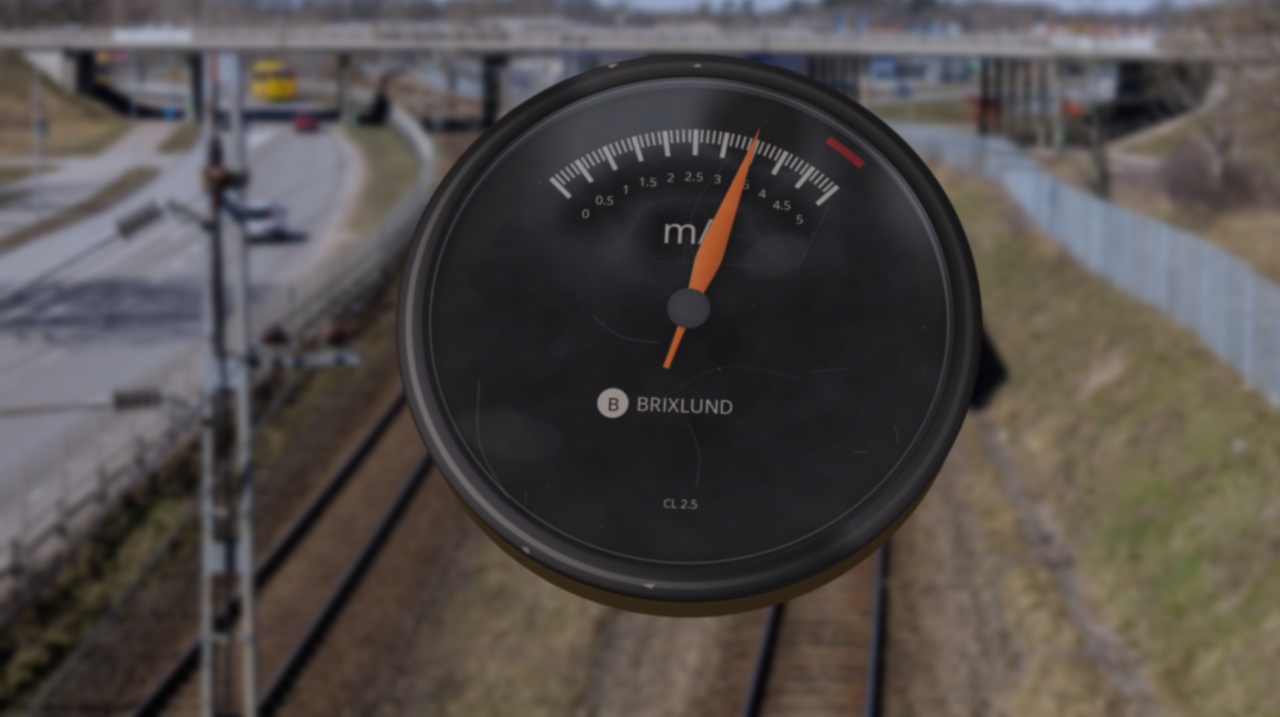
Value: mA 3.5
